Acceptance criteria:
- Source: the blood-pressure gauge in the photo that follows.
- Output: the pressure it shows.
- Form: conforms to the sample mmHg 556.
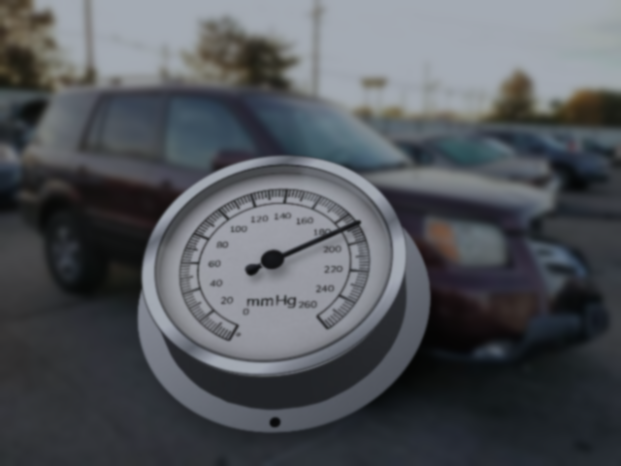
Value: mmHg 190
